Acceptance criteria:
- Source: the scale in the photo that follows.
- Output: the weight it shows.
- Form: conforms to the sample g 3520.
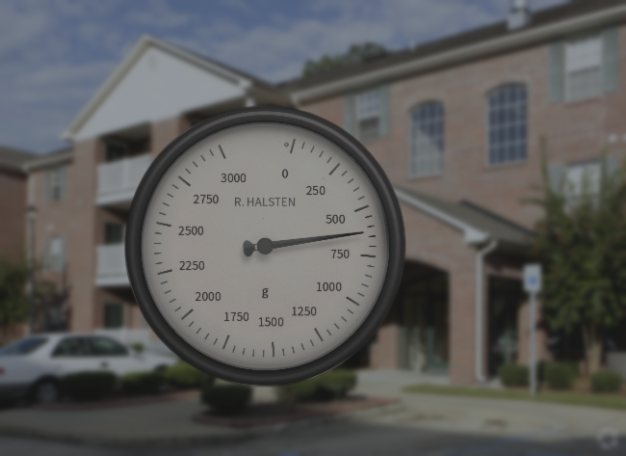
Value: g 625
